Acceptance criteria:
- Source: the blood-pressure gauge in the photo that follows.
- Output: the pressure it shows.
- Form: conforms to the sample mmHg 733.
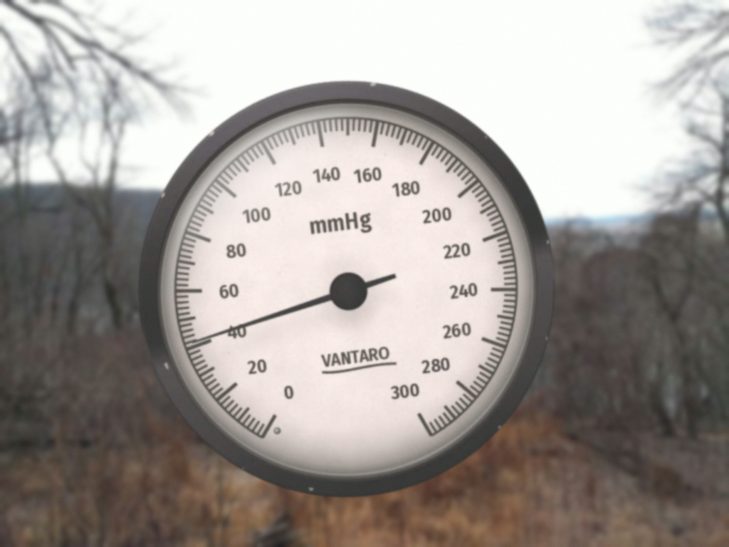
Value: mmHg 42
